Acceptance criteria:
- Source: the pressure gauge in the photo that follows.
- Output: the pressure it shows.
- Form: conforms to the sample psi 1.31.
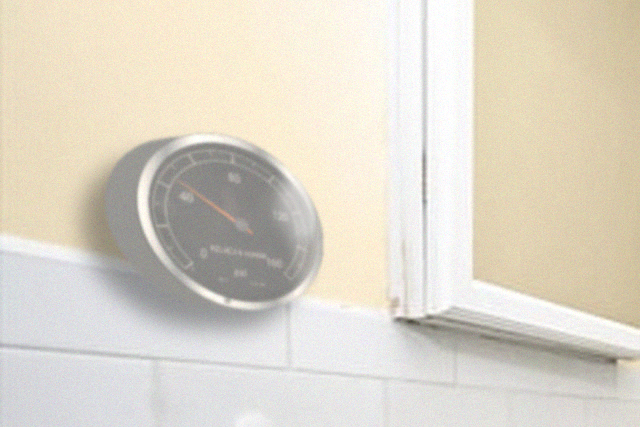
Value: psi 45
